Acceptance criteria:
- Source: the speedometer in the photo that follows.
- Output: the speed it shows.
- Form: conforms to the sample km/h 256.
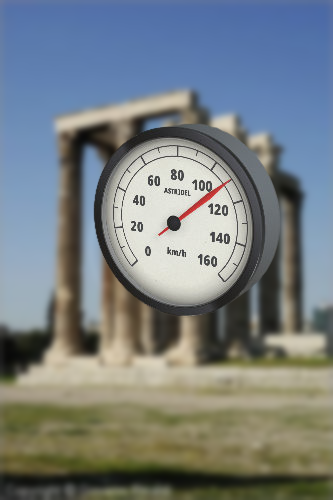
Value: km/h 110
